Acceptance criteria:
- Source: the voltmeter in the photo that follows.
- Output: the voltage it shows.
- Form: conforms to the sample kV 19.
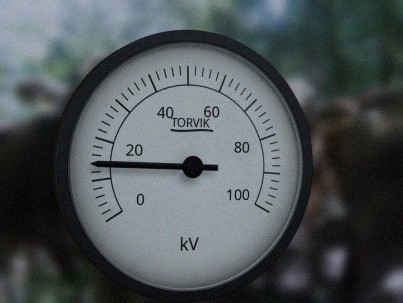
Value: kV 14
